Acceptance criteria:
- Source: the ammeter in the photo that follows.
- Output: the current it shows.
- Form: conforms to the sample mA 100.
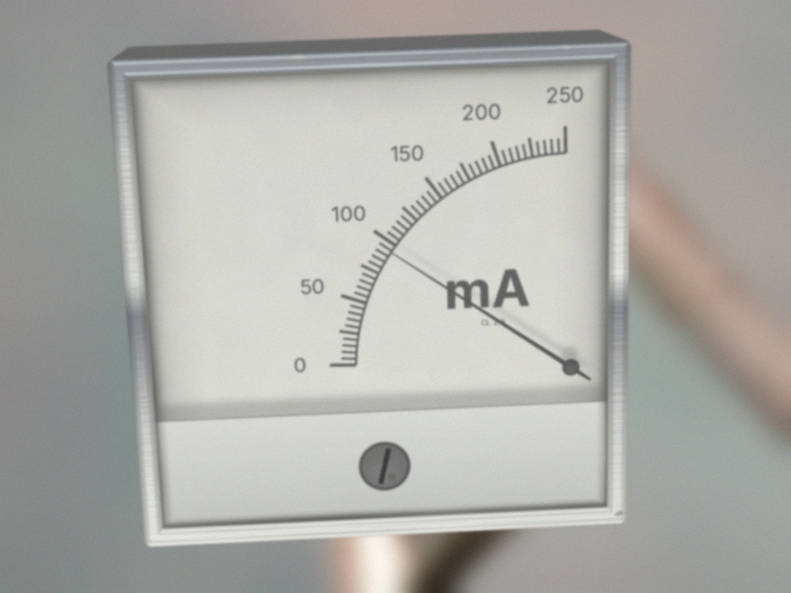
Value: mA 95
